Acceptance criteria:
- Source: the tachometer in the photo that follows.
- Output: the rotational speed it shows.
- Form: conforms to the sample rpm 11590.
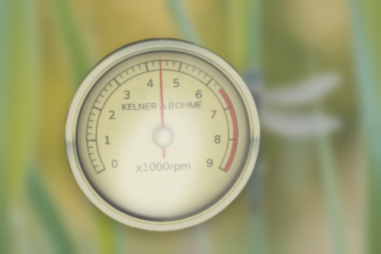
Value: rpm 4400
